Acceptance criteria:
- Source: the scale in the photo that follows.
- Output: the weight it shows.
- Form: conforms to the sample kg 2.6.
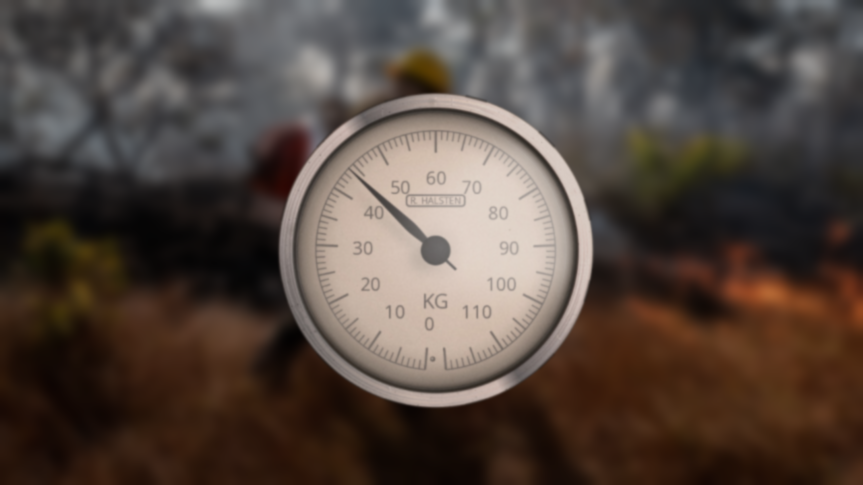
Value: kg 44
